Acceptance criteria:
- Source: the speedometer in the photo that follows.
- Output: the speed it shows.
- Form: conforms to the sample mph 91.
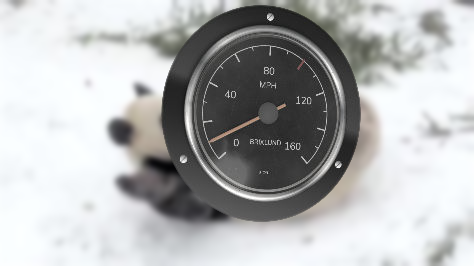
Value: mph 10
